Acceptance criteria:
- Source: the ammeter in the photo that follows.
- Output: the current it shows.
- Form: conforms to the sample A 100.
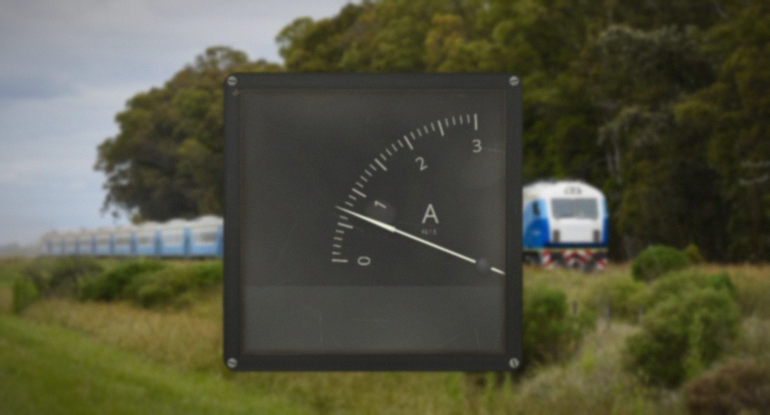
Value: A 0.7
